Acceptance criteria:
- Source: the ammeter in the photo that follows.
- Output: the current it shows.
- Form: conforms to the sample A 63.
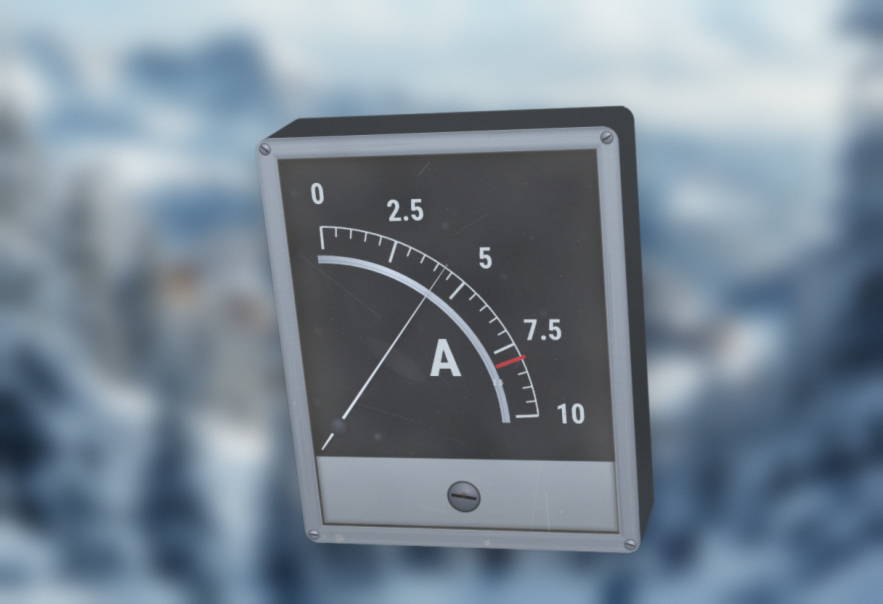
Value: A 4.25
